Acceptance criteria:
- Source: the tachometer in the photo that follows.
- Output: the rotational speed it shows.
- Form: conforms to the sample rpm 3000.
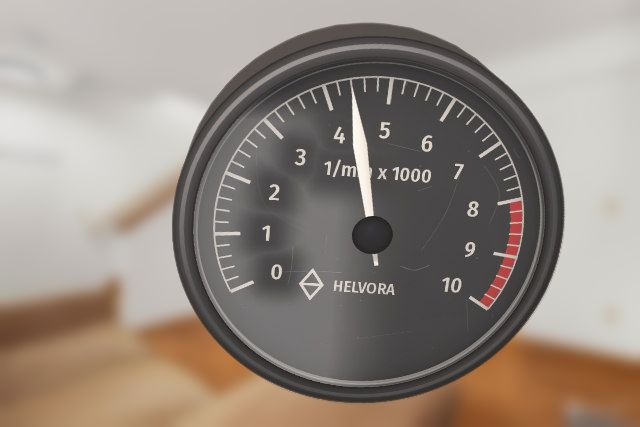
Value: rpm 4400
